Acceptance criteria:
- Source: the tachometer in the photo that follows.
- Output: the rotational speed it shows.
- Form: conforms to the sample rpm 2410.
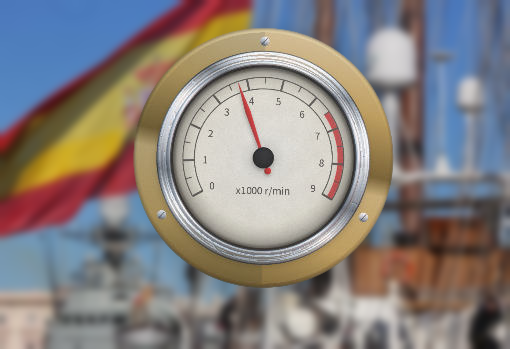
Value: rpm 3750
